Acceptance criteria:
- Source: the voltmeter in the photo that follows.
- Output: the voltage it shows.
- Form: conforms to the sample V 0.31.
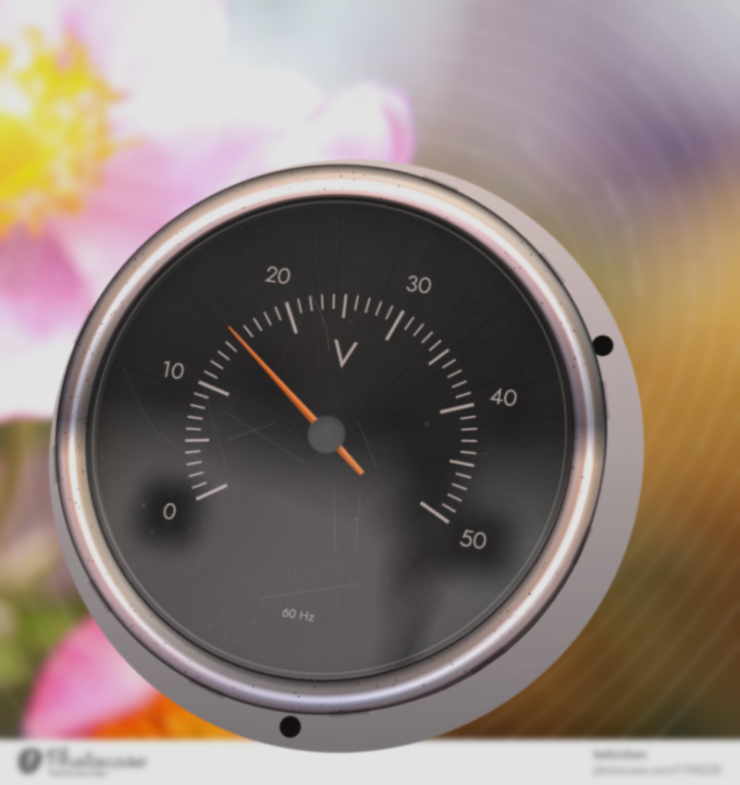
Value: V 15
